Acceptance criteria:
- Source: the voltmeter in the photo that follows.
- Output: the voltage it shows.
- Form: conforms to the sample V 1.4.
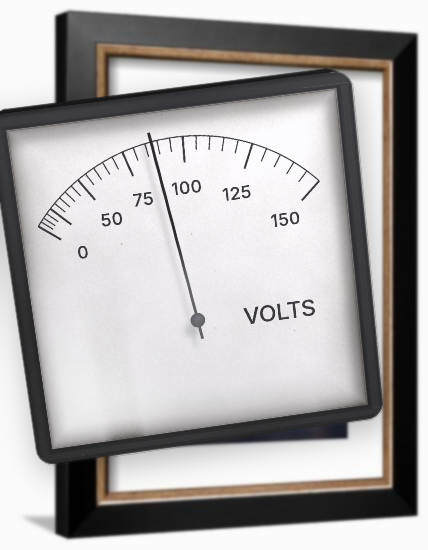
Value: V 87.5
